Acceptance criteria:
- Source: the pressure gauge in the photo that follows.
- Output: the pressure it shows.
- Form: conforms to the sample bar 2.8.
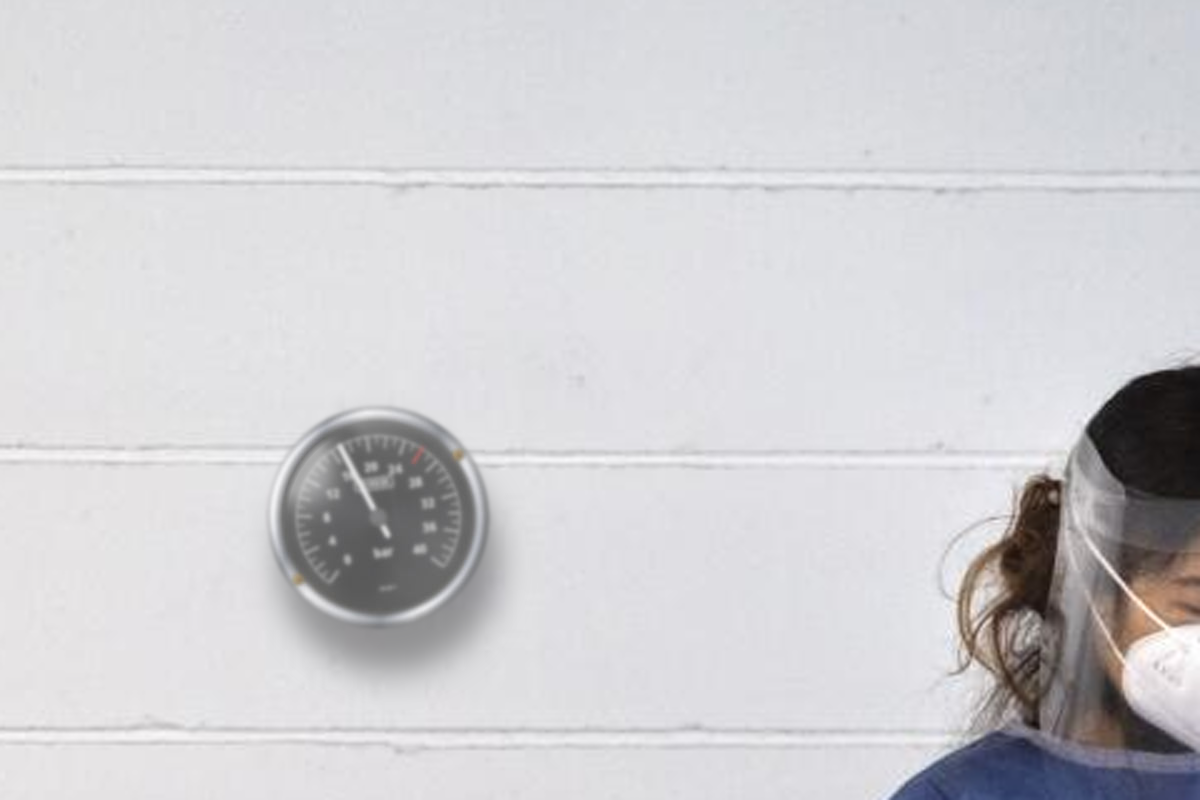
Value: bar 17
